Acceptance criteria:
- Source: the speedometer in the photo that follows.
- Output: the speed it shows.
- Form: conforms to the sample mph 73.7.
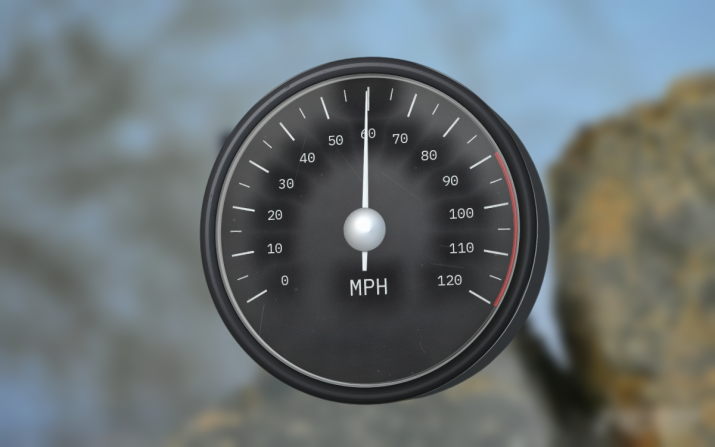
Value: mph 60
